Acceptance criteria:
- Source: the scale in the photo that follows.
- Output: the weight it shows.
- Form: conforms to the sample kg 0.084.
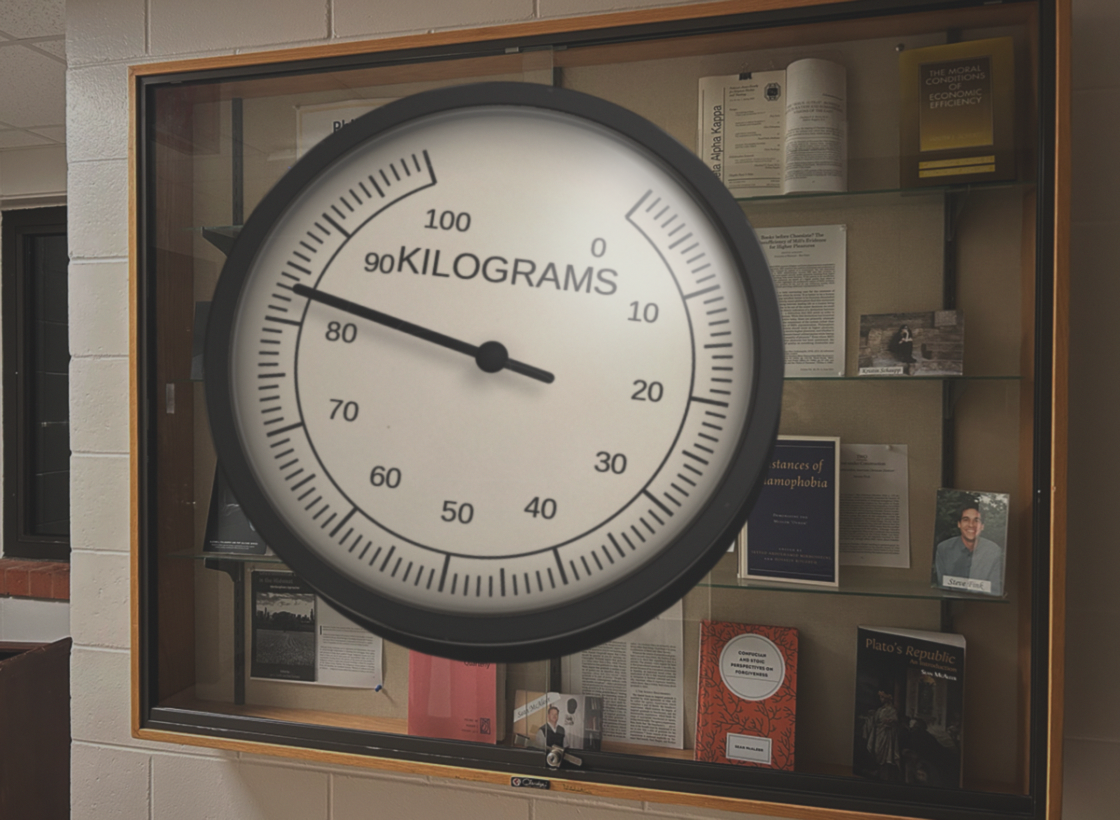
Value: kg 83
